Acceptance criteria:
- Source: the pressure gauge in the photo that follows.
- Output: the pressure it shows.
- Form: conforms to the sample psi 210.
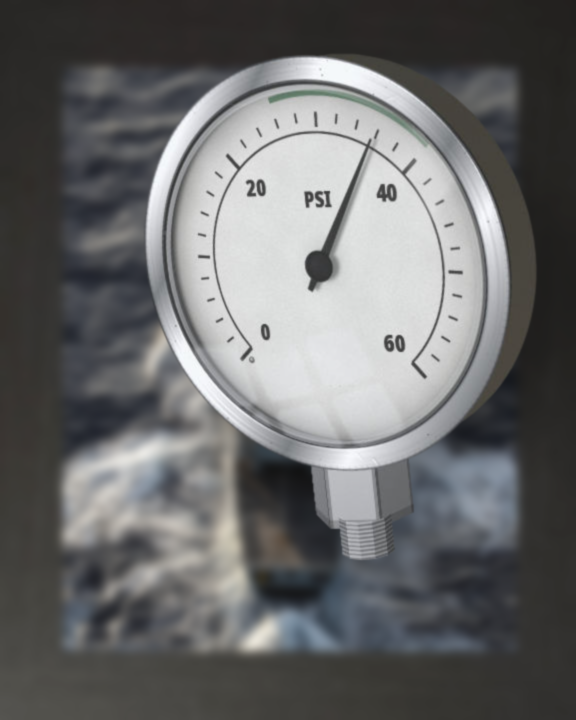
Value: psi 36
